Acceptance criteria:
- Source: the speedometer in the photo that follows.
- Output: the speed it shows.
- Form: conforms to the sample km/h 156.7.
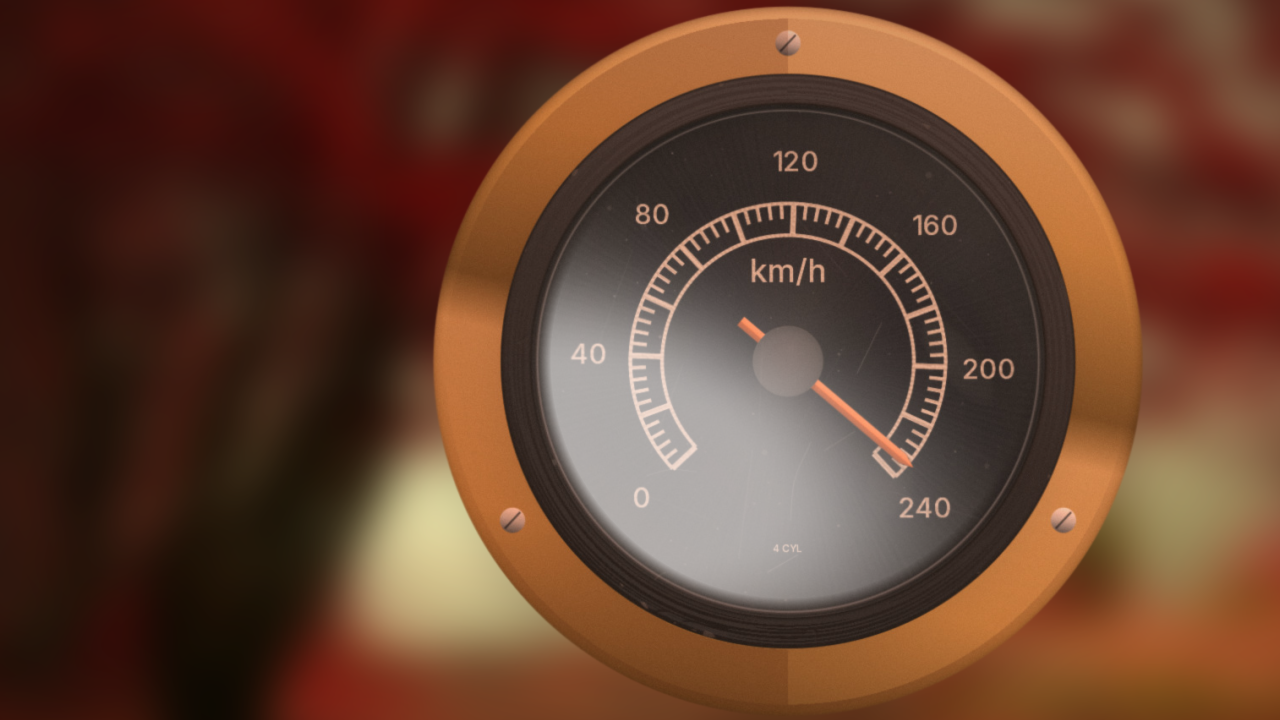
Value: km/h 234
